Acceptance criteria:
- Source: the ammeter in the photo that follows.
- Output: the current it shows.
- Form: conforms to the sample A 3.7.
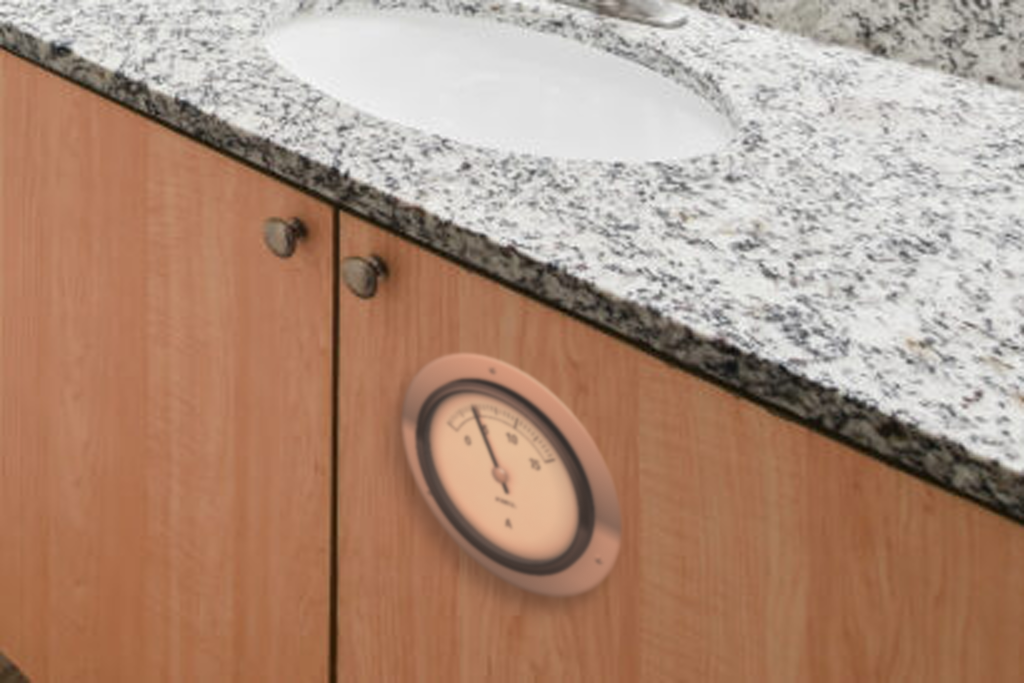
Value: A 5
